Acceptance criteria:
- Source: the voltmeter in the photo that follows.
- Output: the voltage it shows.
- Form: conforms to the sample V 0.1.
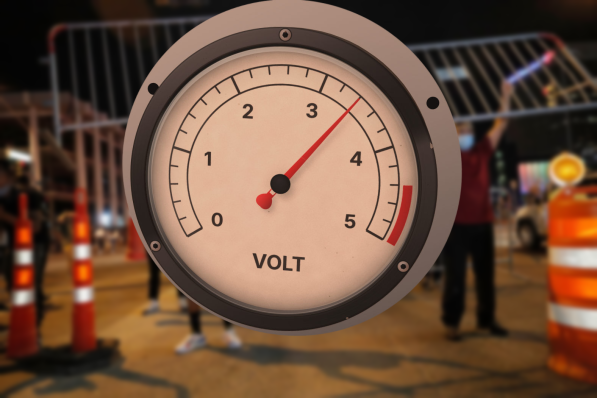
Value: V 3.4
